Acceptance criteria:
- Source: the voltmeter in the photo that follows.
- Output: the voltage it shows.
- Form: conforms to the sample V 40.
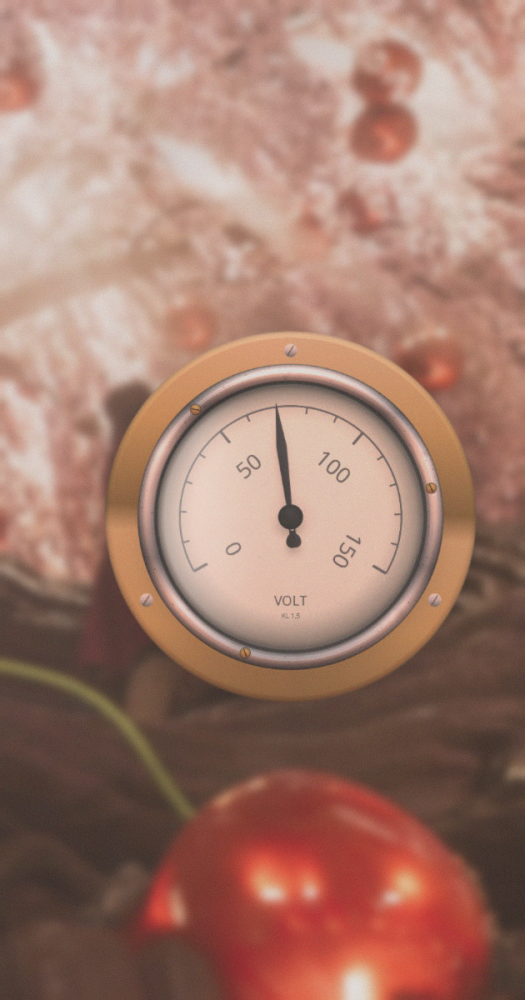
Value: V 70
